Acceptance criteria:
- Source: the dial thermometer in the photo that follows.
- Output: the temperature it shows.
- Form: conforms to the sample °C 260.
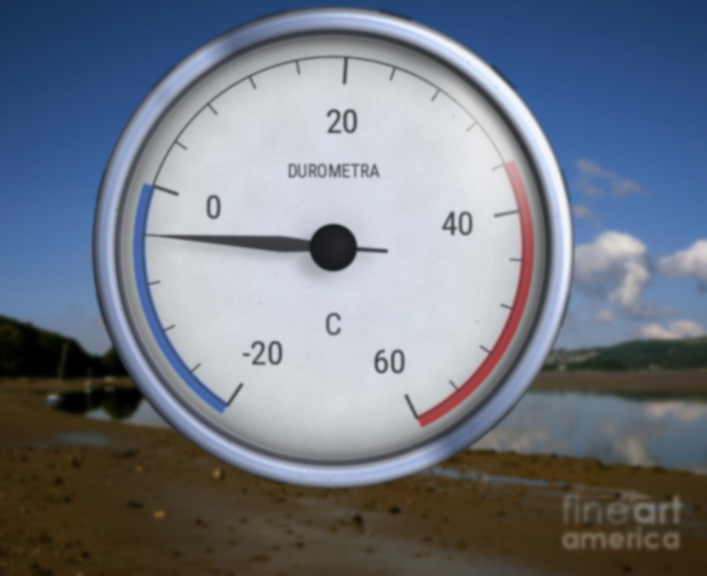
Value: °C -4
